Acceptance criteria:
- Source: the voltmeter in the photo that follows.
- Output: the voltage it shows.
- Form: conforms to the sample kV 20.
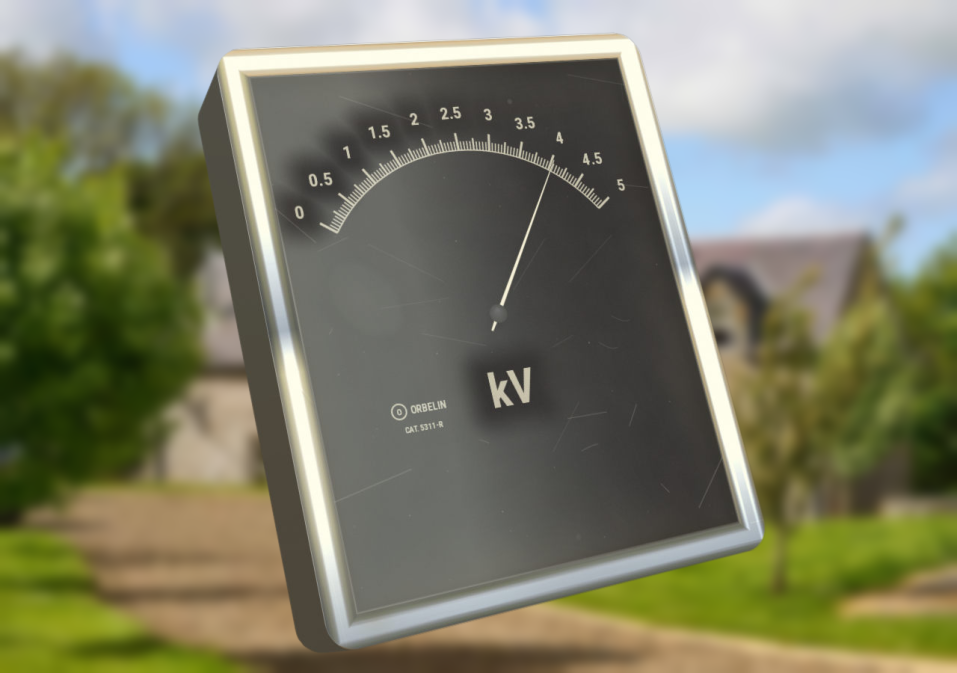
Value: kV 4
